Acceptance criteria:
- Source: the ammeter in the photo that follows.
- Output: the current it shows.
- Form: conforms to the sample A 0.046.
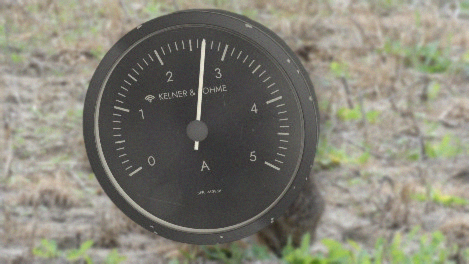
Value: A 2.7
